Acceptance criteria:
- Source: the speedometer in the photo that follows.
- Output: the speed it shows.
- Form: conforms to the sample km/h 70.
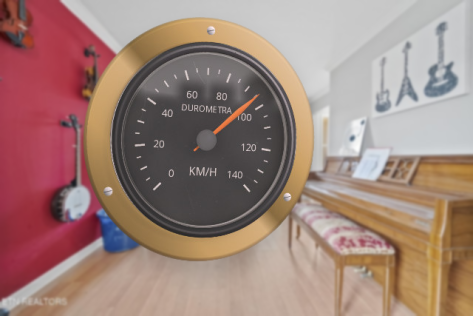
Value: km/h 95
